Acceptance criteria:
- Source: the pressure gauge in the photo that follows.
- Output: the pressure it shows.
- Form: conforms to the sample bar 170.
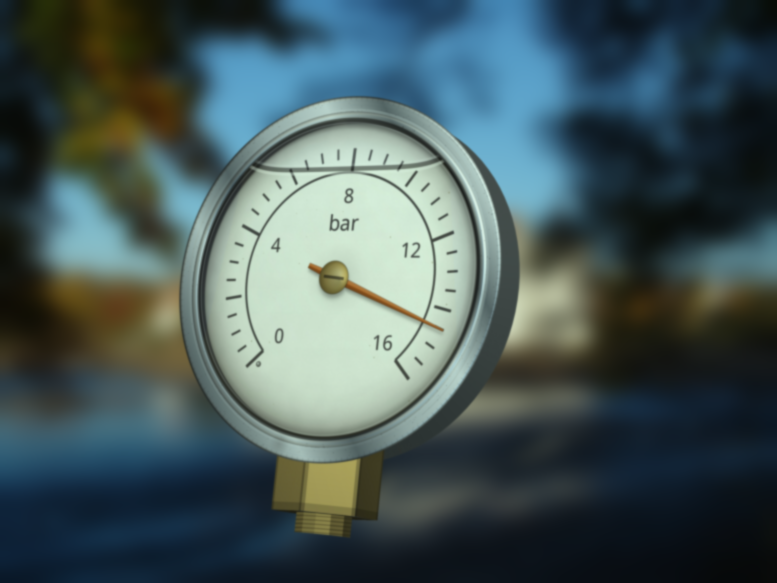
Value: bar 14.5
